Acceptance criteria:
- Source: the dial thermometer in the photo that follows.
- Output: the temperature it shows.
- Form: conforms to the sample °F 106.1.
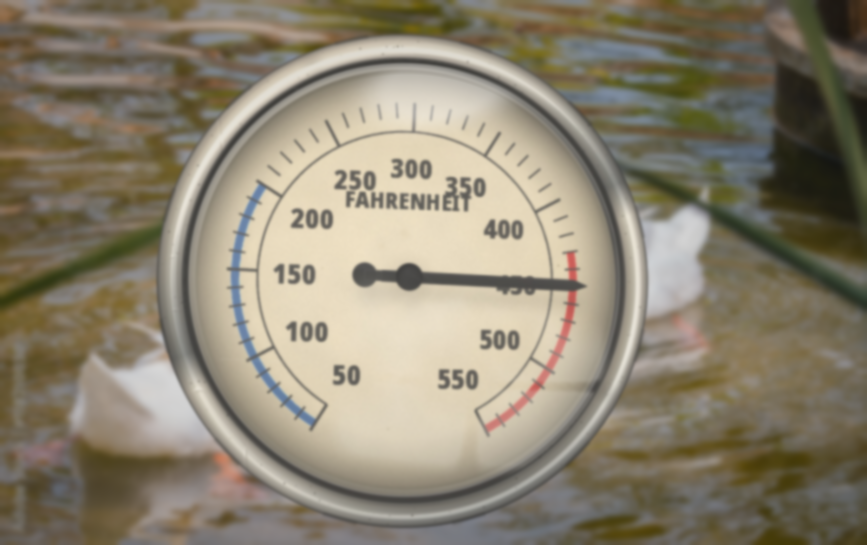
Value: °F 450
